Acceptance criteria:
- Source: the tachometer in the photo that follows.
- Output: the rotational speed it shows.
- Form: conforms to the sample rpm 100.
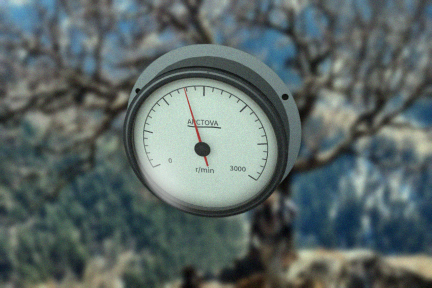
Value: rpm 1300
